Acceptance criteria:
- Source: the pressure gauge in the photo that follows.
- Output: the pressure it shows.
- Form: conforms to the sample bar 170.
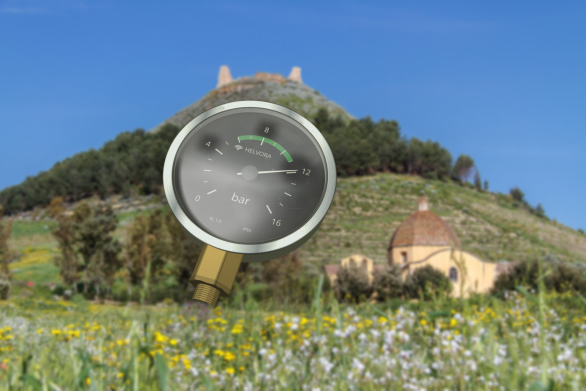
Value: bar 12
